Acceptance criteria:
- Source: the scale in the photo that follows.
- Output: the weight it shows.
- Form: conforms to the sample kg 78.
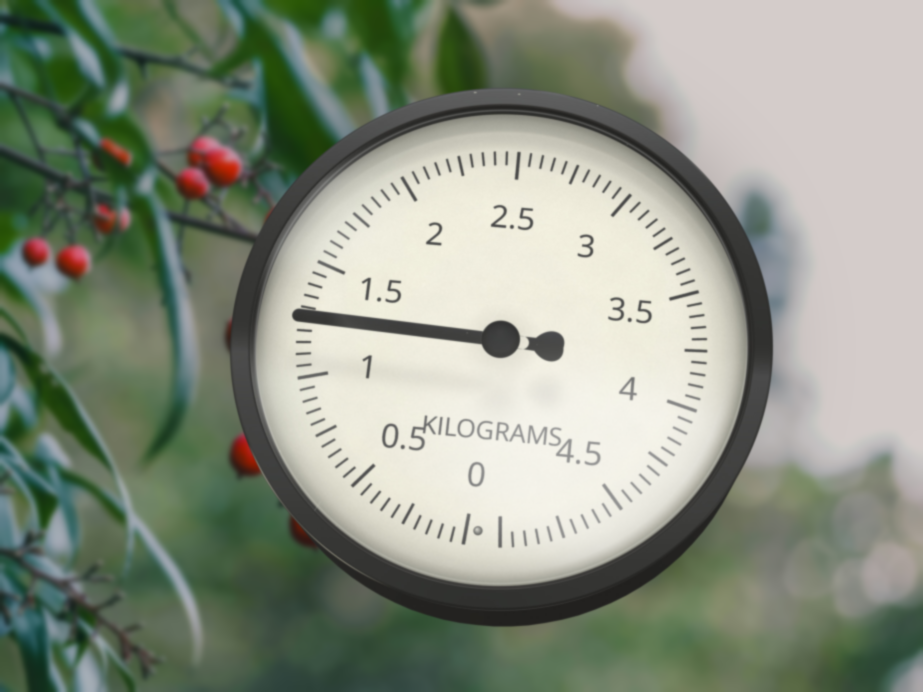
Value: kg 1.25
